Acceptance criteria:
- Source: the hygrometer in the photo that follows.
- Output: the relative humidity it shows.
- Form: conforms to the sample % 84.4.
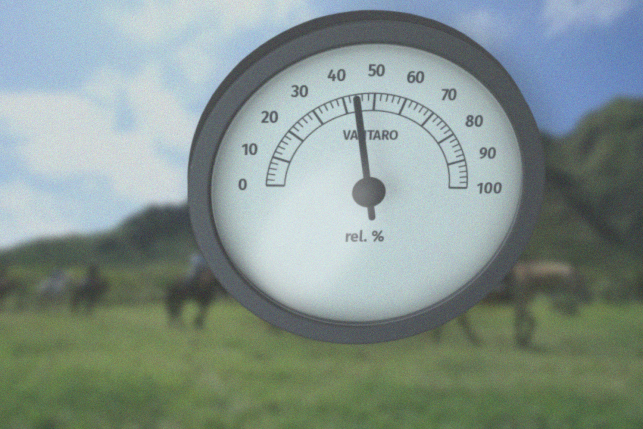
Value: % 44
